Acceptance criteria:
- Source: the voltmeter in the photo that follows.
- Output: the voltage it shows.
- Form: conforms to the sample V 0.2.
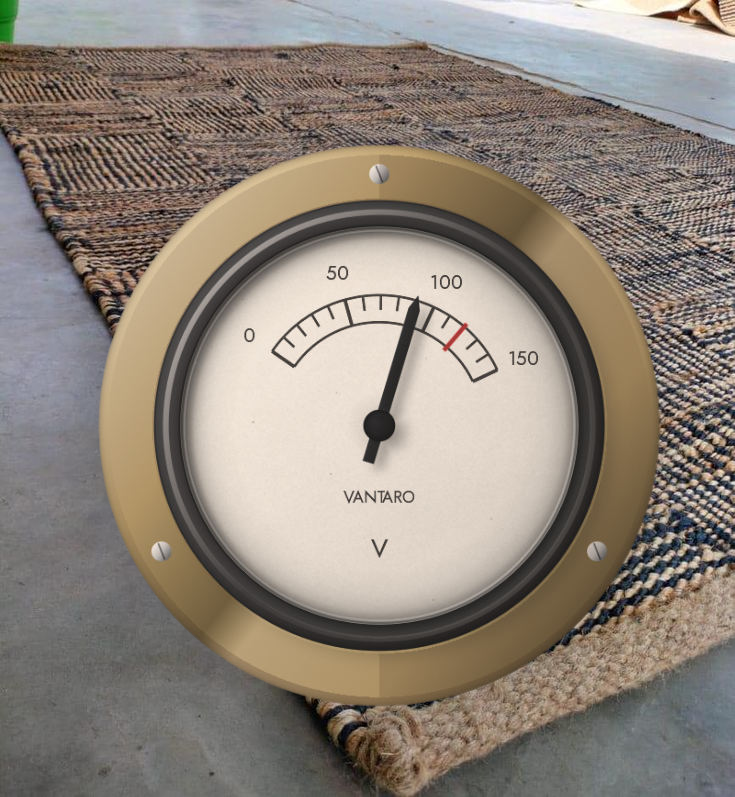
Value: V 90
